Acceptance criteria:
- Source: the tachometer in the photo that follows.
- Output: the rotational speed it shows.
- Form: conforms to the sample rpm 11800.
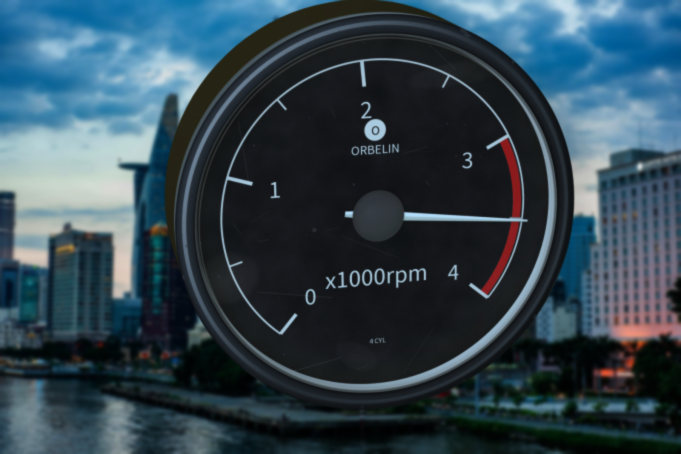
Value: rpm 3500
